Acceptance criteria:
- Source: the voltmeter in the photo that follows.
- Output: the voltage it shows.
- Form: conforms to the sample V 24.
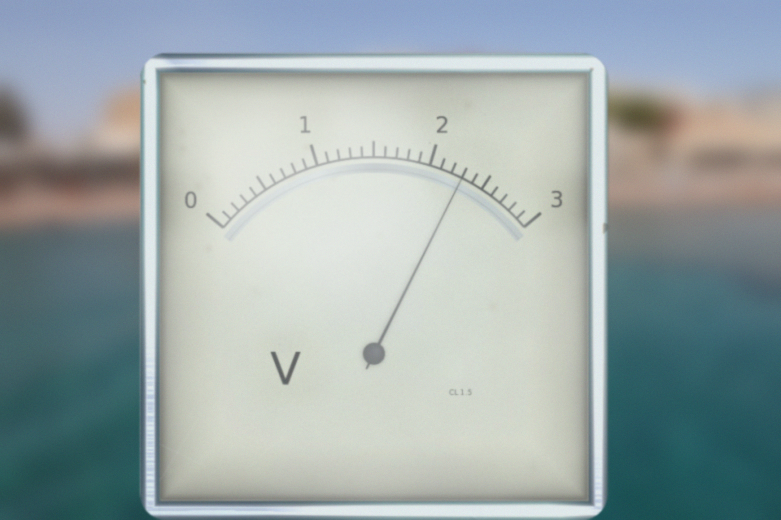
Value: V 2.3
